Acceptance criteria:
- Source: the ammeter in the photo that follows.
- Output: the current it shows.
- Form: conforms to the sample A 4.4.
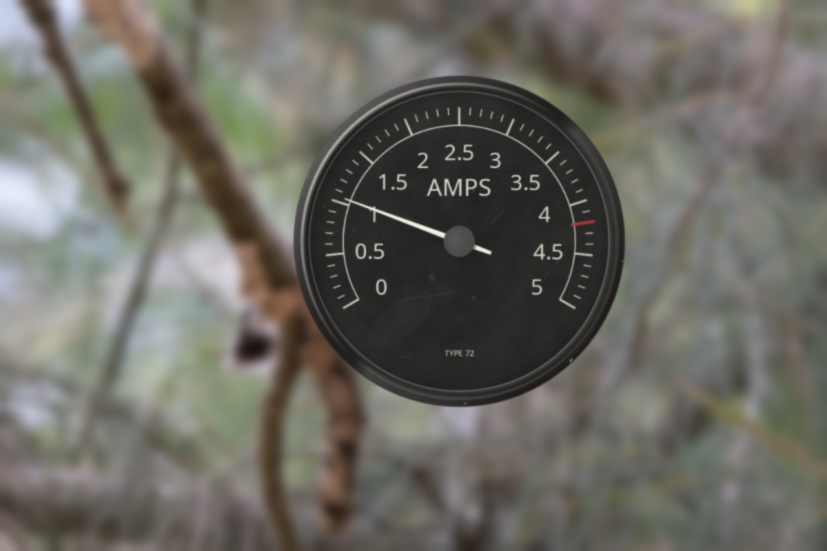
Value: A 1.05
